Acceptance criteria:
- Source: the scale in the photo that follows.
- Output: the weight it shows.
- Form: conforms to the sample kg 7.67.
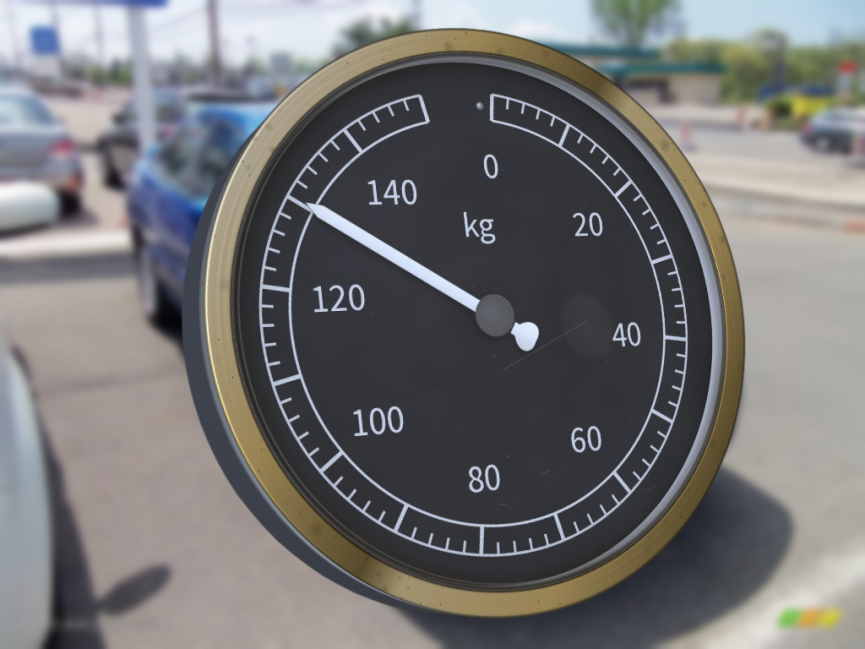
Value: kg 130
